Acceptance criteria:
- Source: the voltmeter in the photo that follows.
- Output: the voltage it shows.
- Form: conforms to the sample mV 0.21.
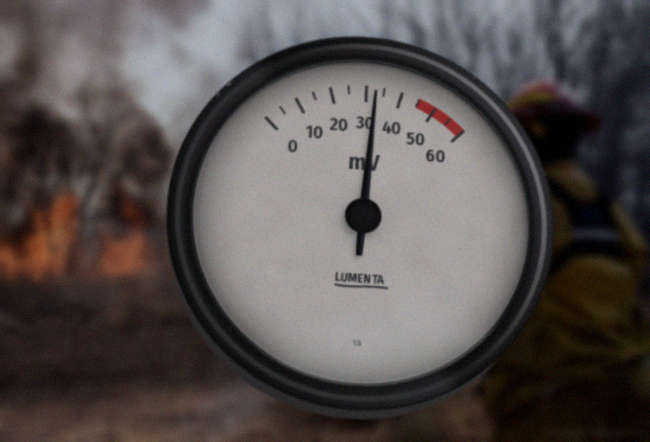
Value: mV 32.5
